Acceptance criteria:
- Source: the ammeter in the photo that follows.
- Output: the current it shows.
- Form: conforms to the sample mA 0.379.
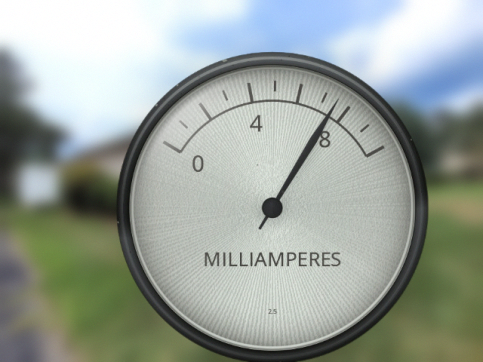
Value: mA 7.5
